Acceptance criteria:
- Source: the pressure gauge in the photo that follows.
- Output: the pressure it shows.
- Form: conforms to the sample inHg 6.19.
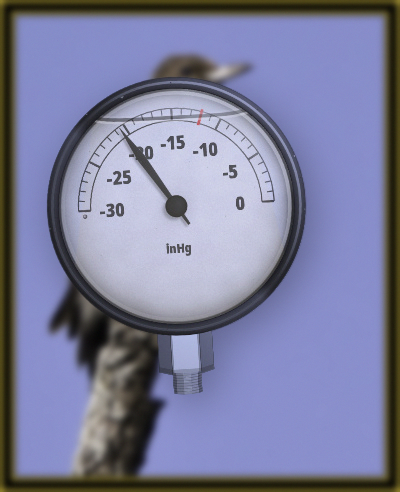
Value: inHg -20.5
